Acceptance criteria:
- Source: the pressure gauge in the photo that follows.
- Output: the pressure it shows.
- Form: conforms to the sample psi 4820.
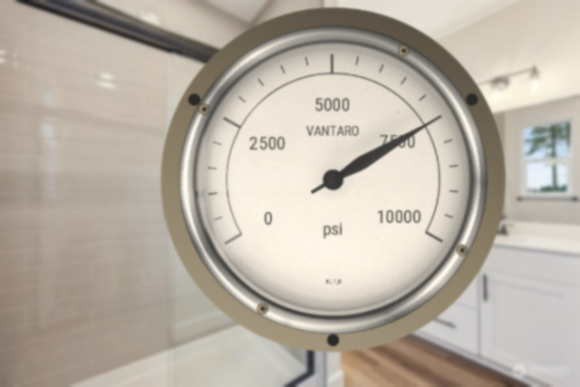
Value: psi 7500
